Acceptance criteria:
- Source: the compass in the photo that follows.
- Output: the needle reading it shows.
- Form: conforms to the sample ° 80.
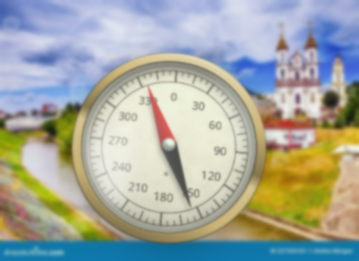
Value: ° 335
